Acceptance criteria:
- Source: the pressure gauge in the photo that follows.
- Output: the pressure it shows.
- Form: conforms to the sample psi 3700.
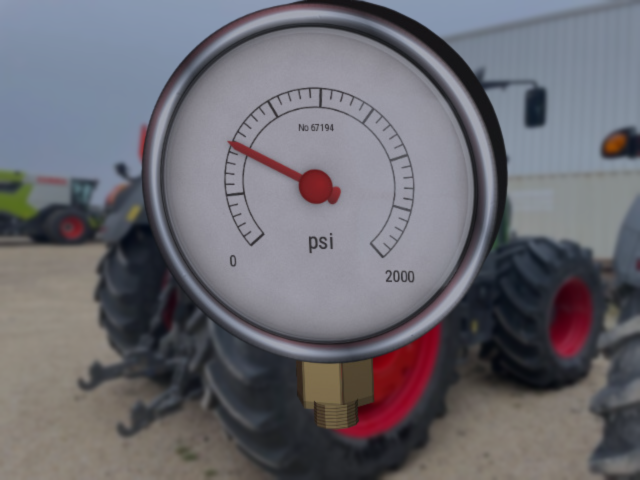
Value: psi 500
